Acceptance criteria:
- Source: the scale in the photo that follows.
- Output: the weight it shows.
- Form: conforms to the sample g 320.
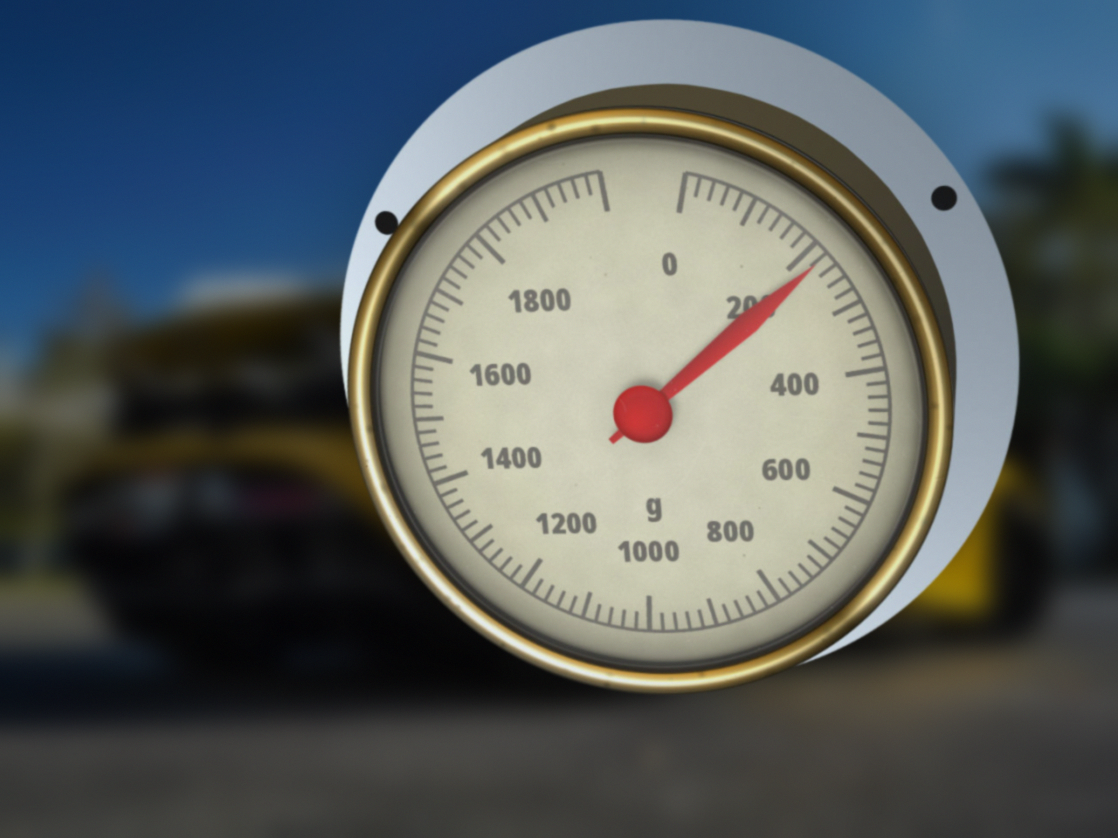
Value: g 220
